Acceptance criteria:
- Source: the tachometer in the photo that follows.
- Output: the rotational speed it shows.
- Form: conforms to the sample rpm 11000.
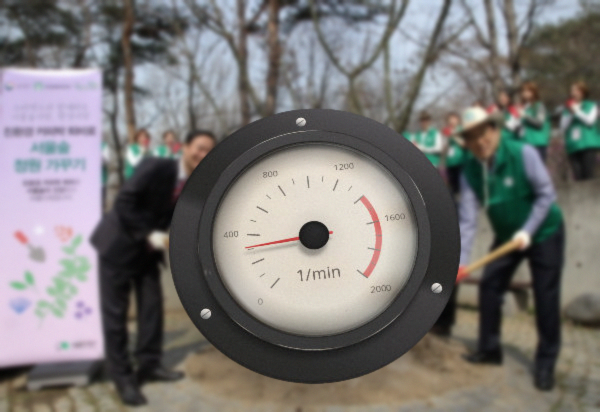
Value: rpm 300
